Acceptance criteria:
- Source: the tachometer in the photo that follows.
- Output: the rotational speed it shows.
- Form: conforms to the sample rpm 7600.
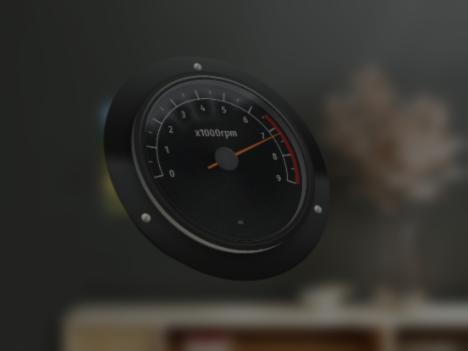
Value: rpm 7250
